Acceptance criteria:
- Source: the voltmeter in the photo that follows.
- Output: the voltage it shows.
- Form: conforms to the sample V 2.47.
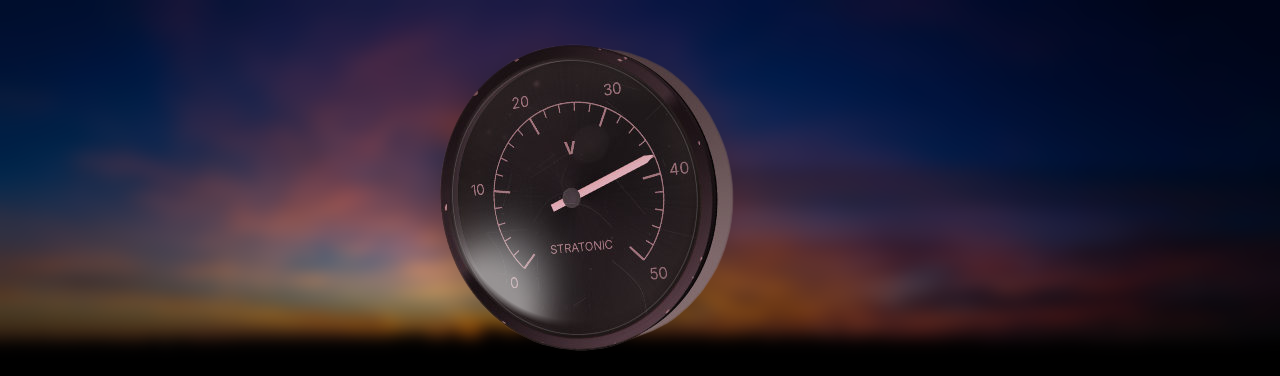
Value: V 38
